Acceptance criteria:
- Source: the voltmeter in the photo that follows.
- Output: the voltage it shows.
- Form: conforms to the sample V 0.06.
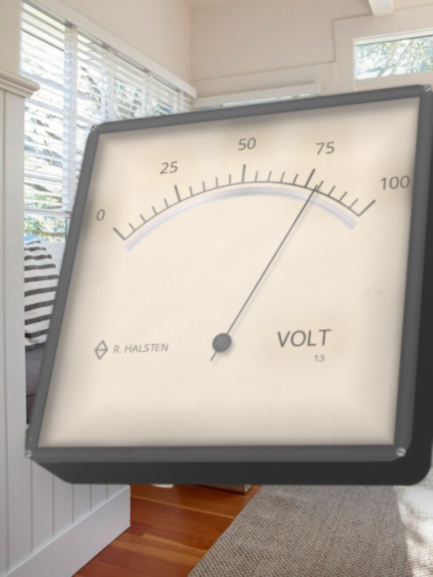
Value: V 80
